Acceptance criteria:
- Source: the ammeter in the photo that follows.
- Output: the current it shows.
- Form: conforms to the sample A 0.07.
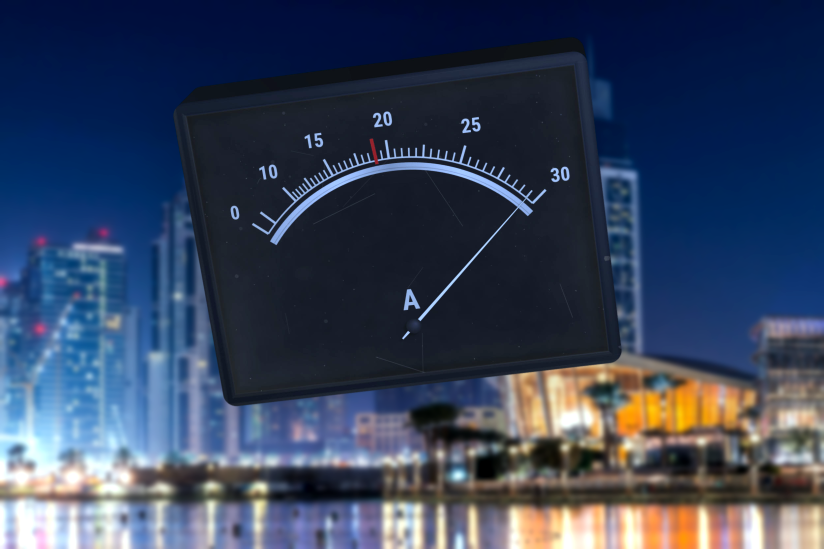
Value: A 29.5
